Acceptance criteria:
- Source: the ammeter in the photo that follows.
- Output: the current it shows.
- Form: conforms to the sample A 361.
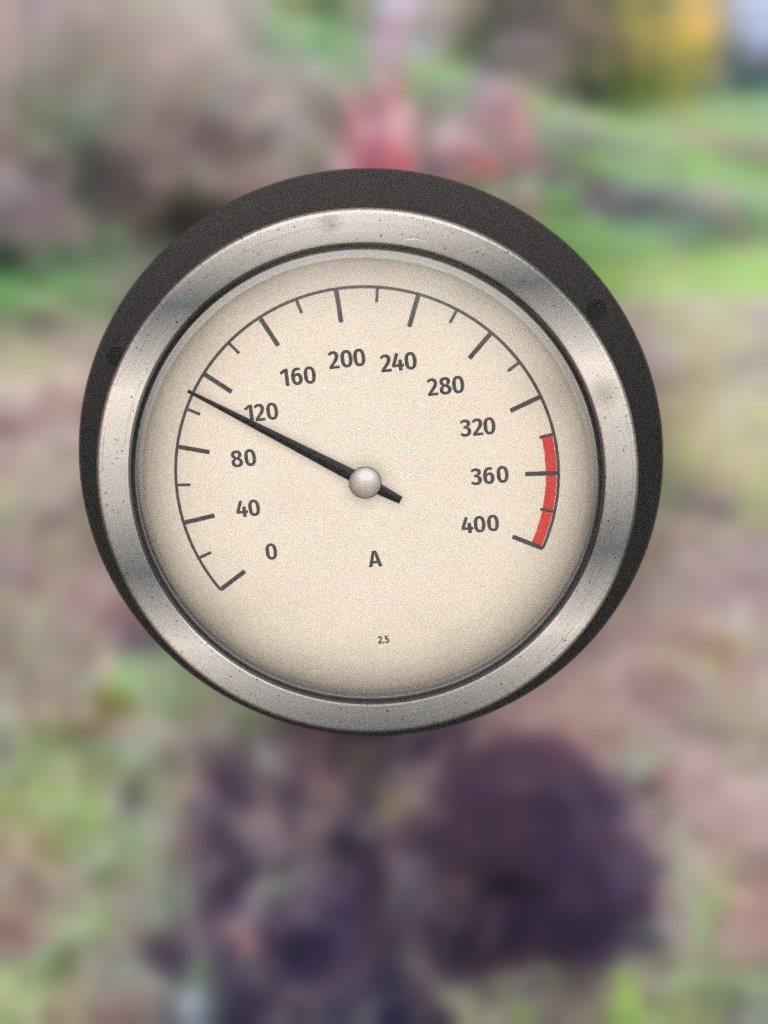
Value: A 110
